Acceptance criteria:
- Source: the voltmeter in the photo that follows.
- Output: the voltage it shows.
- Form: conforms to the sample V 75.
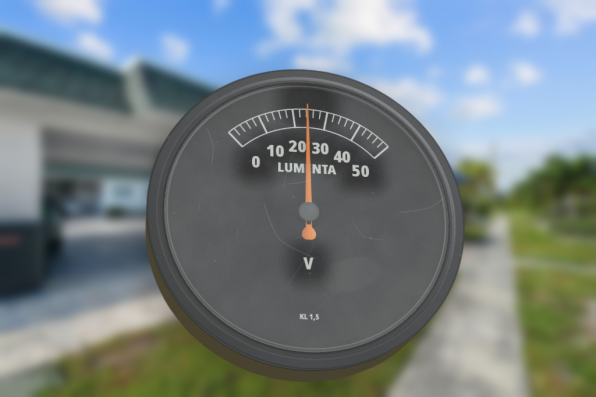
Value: V 24
